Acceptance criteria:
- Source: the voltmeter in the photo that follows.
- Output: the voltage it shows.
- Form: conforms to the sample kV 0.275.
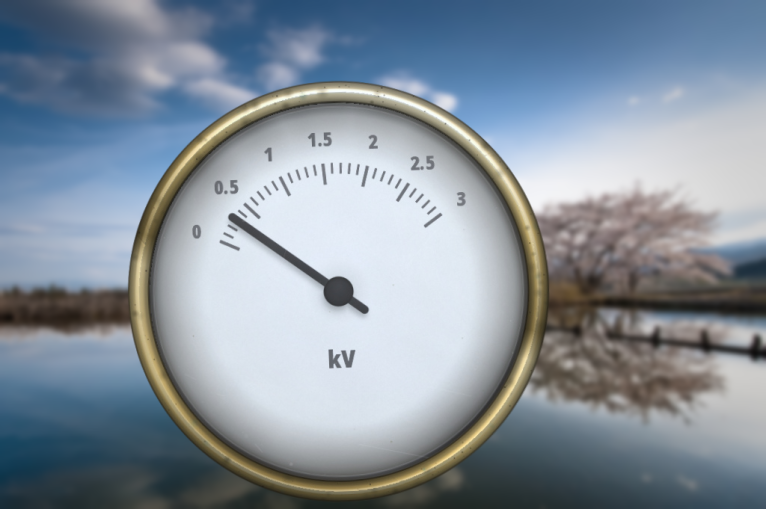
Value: kV 0.3
